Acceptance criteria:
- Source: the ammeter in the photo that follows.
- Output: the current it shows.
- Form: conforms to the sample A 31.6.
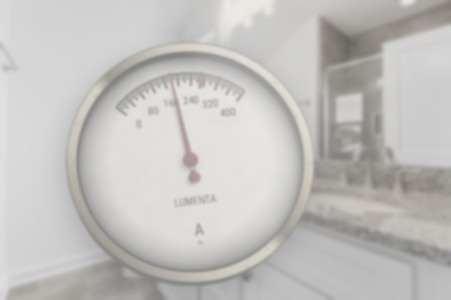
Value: A 180
